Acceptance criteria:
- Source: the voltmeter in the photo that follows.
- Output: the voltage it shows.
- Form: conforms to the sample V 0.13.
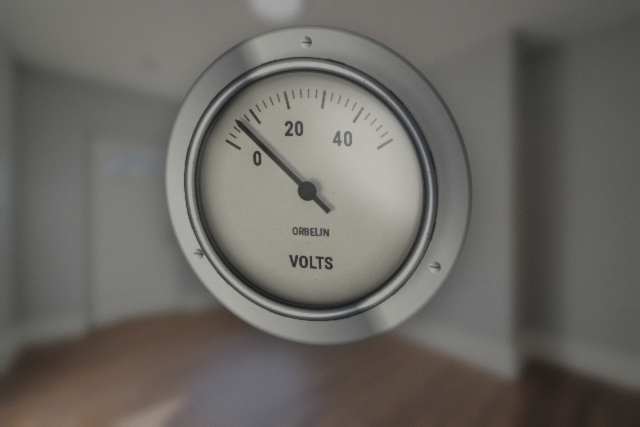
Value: V 6
